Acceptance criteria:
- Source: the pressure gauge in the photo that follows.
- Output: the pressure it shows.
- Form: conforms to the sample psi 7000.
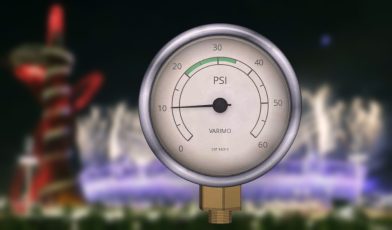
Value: psi 10
